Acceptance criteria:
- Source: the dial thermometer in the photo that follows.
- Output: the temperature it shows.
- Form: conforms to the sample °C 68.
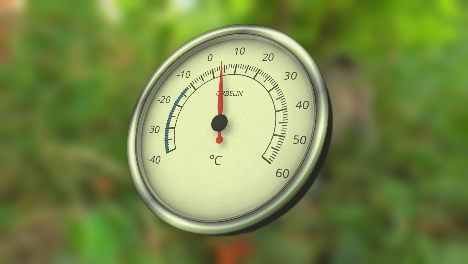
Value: °C 5
